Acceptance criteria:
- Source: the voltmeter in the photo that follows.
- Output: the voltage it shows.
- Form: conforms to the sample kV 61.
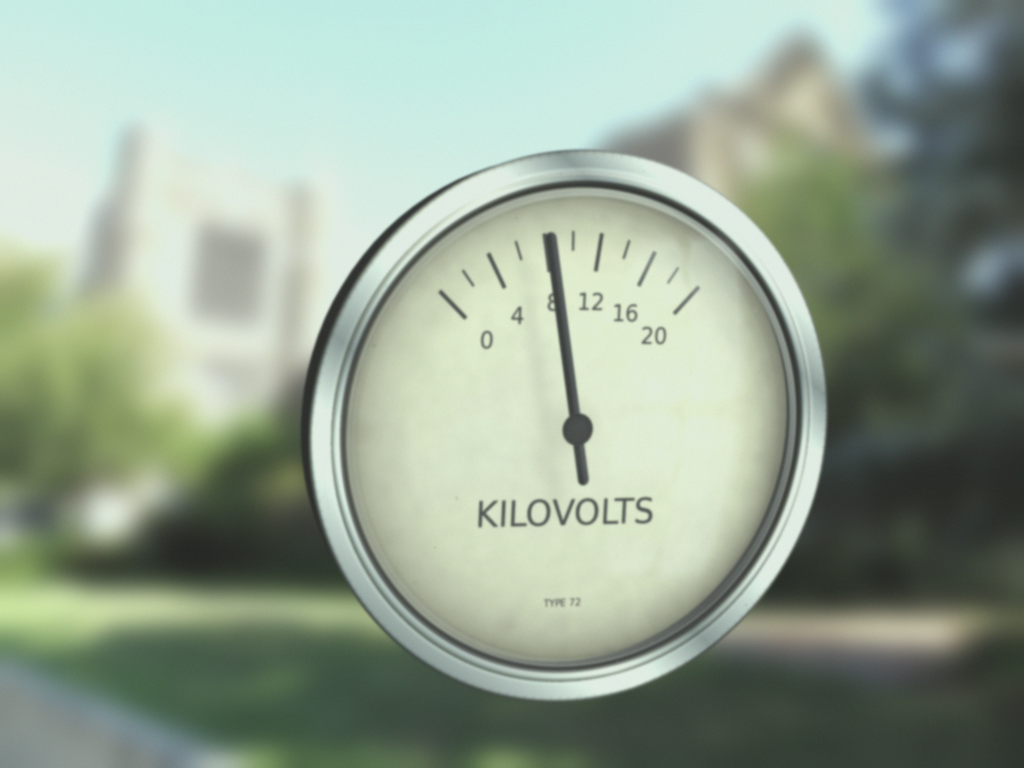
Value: kV 8
